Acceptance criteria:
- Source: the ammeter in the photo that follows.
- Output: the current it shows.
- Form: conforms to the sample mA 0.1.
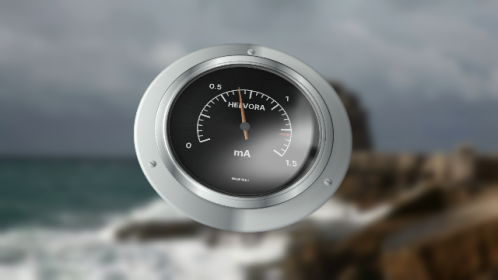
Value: mA 0.65
